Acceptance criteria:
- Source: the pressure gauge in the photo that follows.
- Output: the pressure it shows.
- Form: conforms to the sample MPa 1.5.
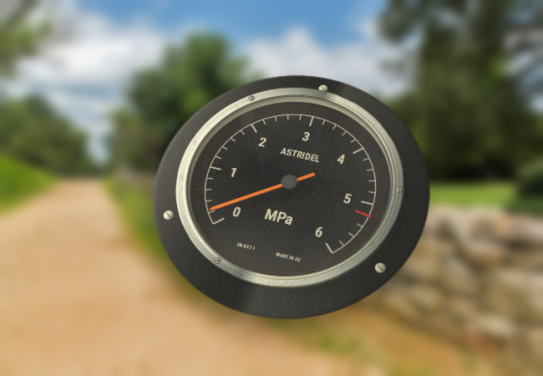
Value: MPa 0.2
